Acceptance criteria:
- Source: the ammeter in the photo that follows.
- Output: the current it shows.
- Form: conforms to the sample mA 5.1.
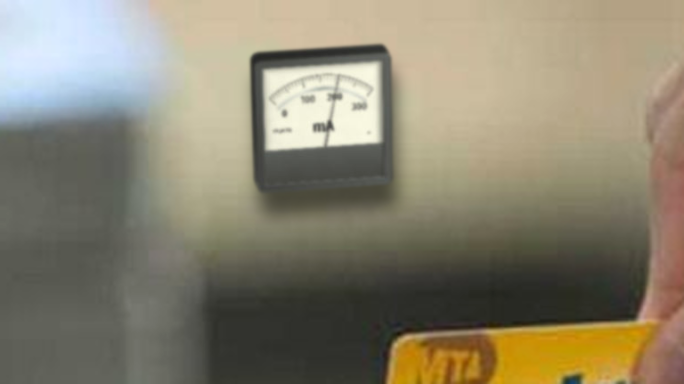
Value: mA 200
